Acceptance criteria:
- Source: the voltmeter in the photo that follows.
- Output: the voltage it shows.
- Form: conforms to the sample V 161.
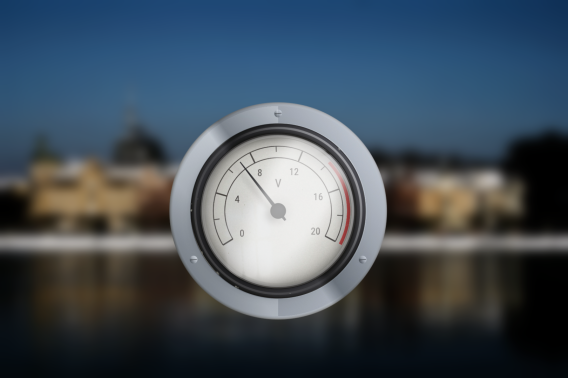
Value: V 7
